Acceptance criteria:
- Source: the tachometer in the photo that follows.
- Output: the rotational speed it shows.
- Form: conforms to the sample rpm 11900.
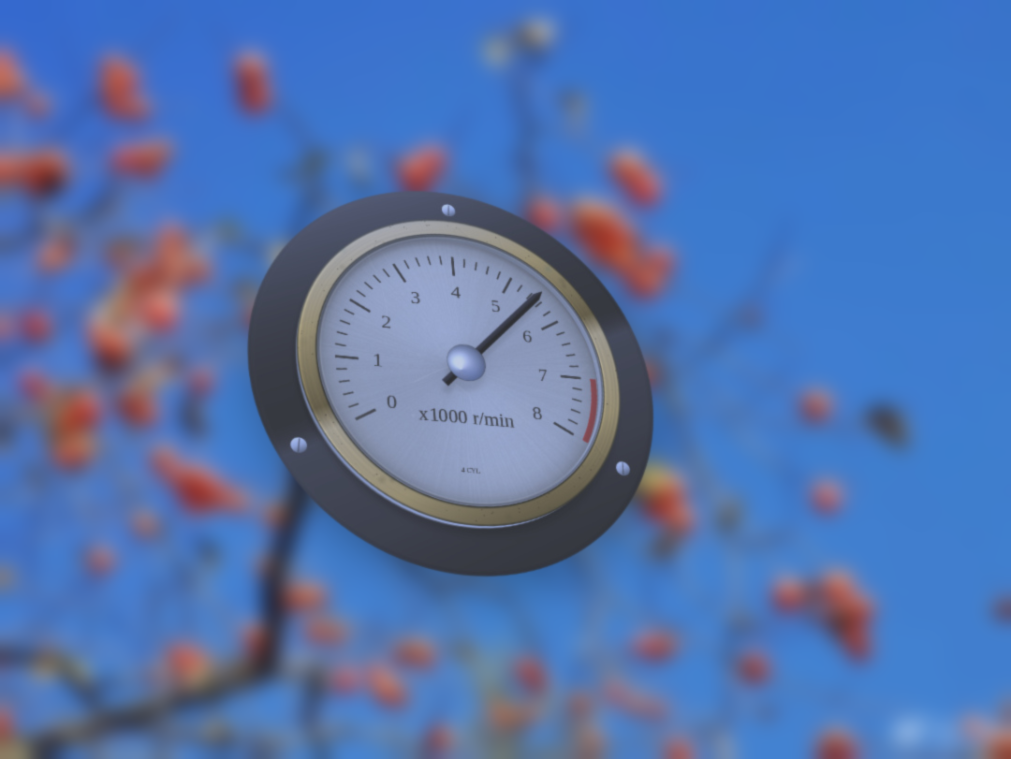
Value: rpm 5500
